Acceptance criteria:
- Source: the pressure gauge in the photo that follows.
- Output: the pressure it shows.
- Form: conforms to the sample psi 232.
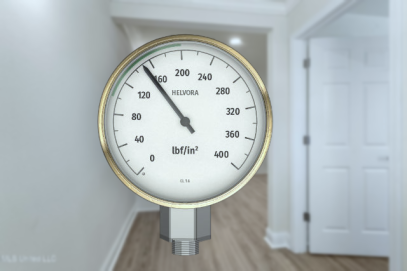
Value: psi 150
